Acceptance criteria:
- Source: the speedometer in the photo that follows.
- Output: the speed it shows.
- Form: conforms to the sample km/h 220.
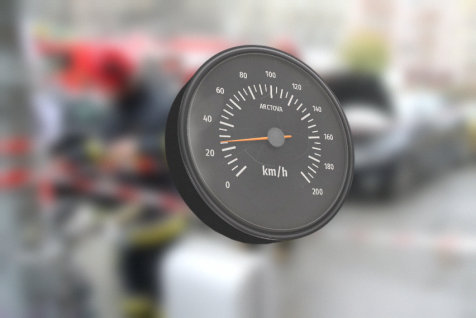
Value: km/h 25
